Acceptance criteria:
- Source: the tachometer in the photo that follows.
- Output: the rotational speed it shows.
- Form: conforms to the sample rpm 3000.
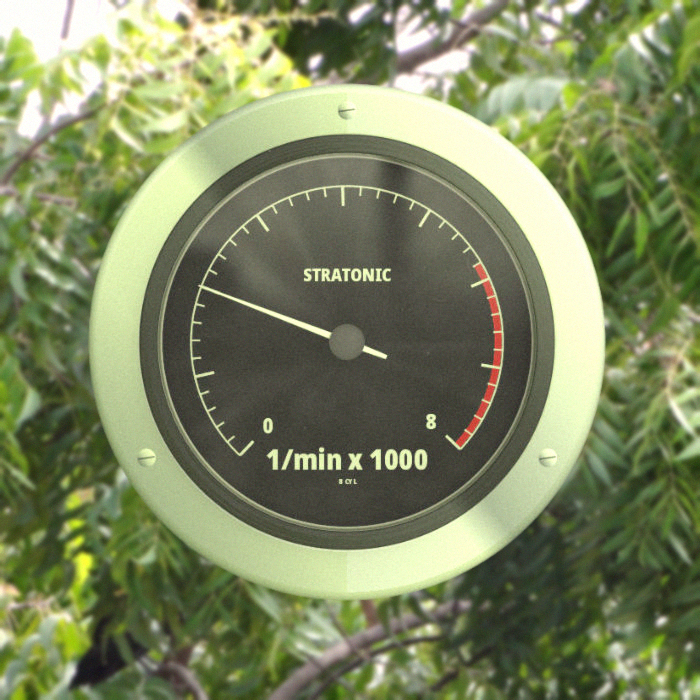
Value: rpm 2000
